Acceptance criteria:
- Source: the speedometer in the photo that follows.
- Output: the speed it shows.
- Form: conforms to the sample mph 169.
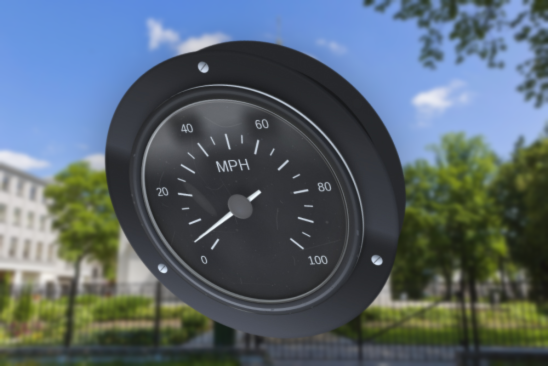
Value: mph 5
